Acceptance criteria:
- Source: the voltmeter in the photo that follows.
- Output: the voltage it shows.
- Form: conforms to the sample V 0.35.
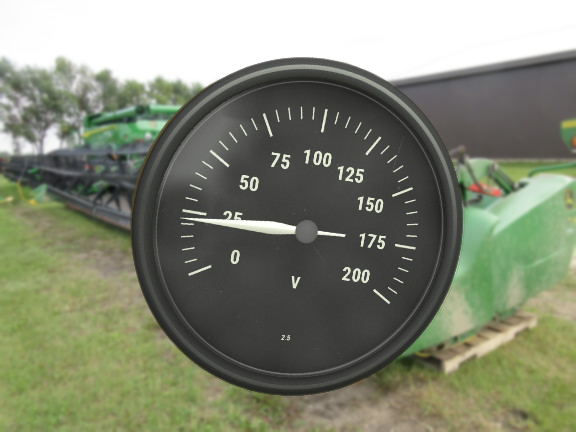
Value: V 22.5
